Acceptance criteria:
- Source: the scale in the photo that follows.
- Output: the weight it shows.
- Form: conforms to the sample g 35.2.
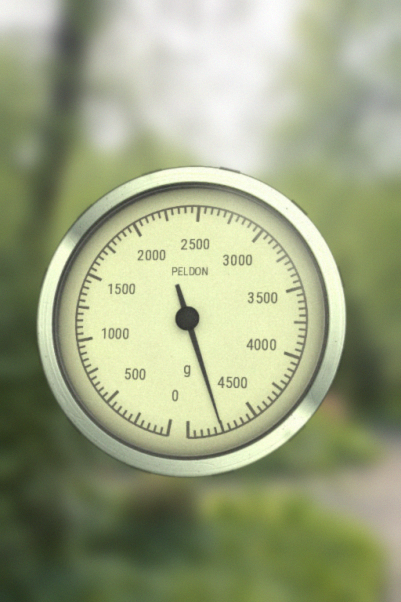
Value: g 4750
